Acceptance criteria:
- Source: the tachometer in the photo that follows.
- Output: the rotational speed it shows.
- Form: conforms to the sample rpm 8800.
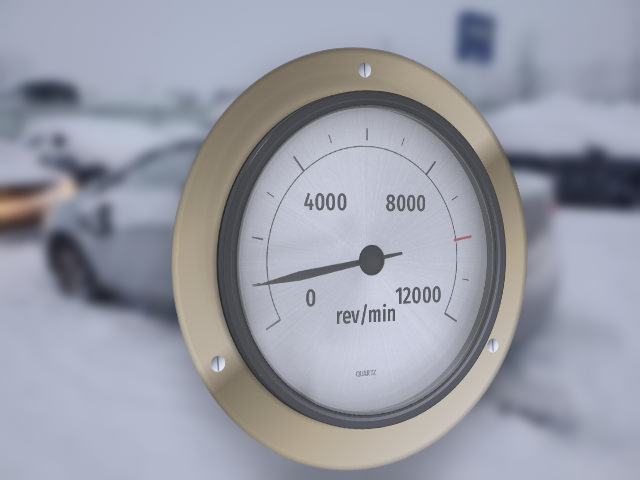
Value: rpm 1000
